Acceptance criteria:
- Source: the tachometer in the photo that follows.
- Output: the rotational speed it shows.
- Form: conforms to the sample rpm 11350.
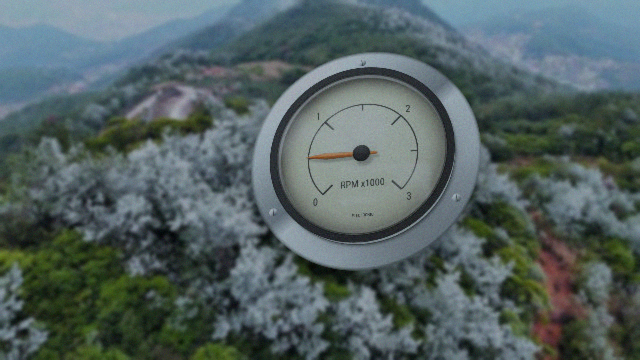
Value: rpm 500
